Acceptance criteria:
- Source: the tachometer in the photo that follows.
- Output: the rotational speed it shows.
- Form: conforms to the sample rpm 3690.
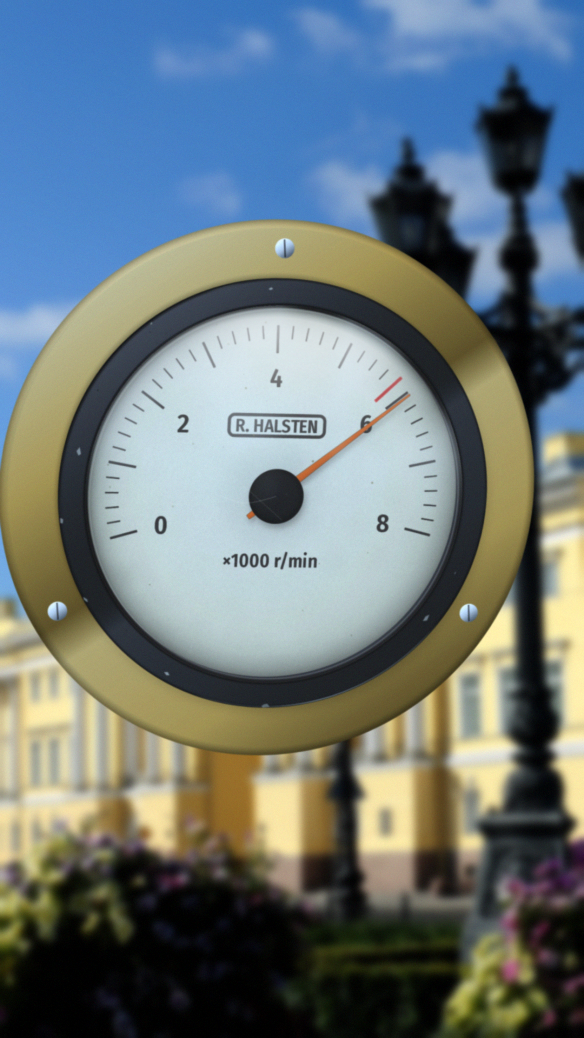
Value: rpm 6000
